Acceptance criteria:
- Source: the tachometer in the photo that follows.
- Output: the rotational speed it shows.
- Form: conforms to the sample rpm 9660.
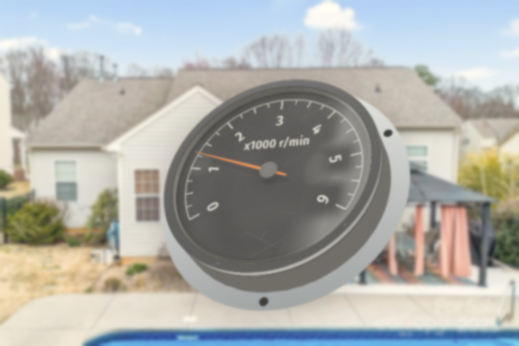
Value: rpm 1250
